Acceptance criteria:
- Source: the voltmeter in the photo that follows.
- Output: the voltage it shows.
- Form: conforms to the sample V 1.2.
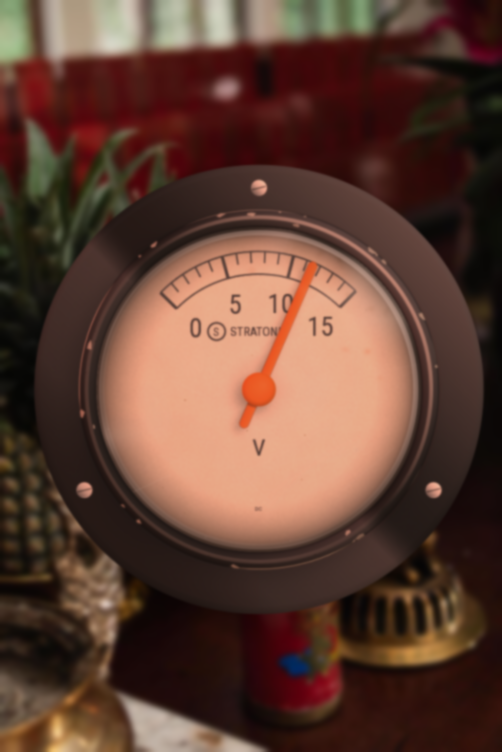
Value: V 11.5
